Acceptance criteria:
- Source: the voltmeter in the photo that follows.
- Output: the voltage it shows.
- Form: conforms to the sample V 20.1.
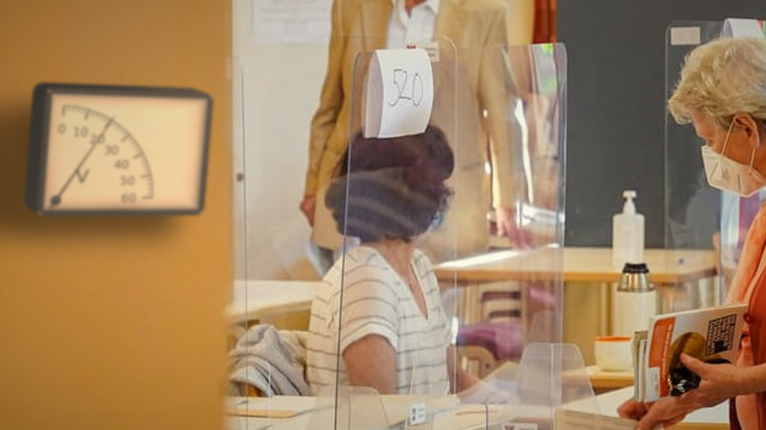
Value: V 20
